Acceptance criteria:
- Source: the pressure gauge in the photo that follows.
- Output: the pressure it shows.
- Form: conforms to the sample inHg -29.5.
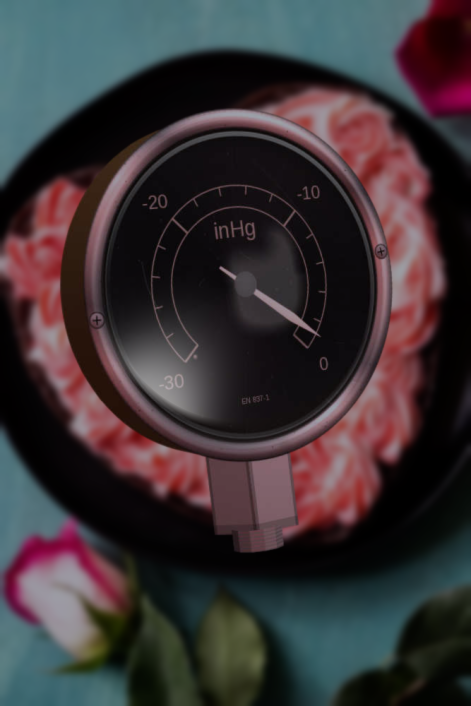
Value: inHg -1
